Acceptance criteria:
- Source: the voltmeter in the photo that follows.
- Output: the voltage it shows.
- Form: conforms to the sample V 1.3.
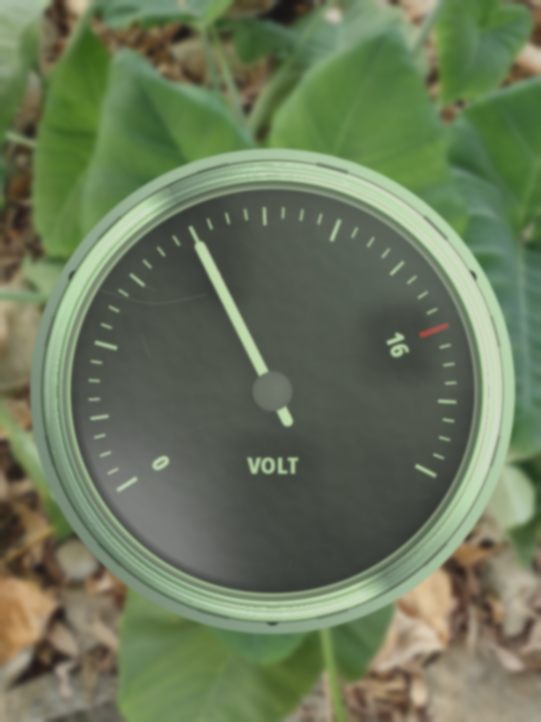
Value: V 8
